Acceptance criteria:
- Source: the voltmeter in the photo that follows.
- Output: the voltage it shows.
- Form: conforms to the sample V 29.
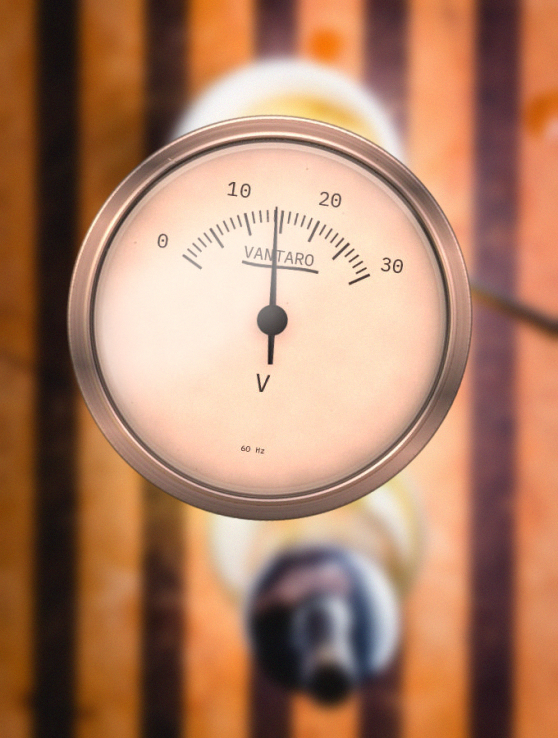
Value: V 14
